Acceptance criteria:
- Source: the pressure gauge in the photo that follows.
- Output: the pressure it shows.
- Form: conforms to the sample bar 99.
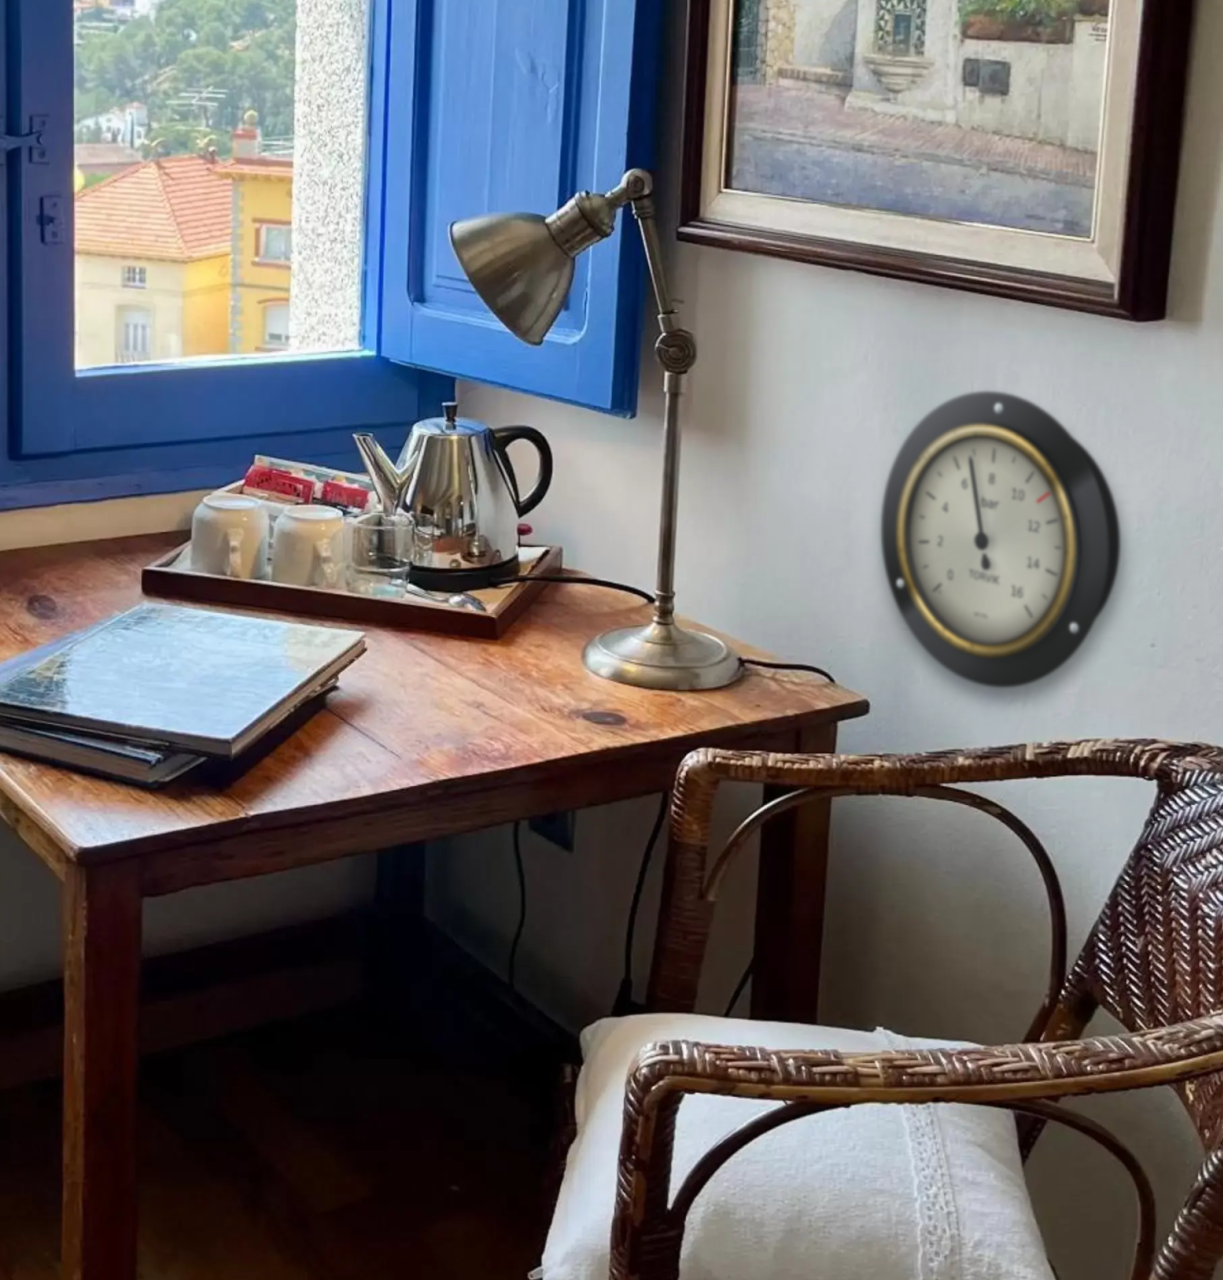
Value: bar 7
